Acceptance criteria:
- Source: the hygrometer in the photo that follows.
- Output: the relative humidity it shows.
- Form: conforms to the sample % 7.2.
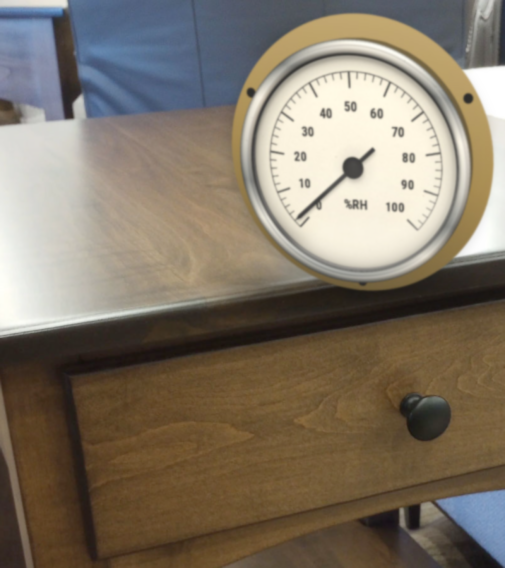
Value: % 2
